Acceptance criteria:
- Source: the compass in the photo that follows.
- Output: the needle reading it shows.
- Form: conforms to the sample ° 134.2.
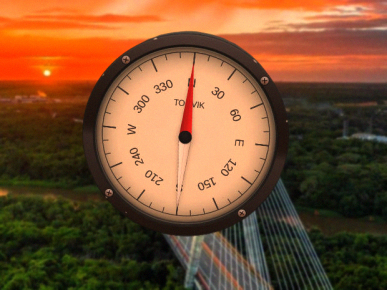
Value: ° 0
